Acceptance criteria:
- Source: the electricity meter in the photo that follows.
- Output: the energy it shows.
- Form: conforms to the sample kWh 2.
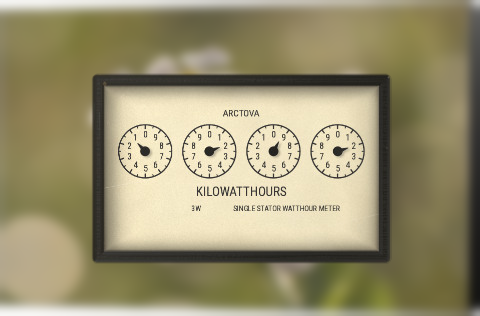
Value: kWh 1192
